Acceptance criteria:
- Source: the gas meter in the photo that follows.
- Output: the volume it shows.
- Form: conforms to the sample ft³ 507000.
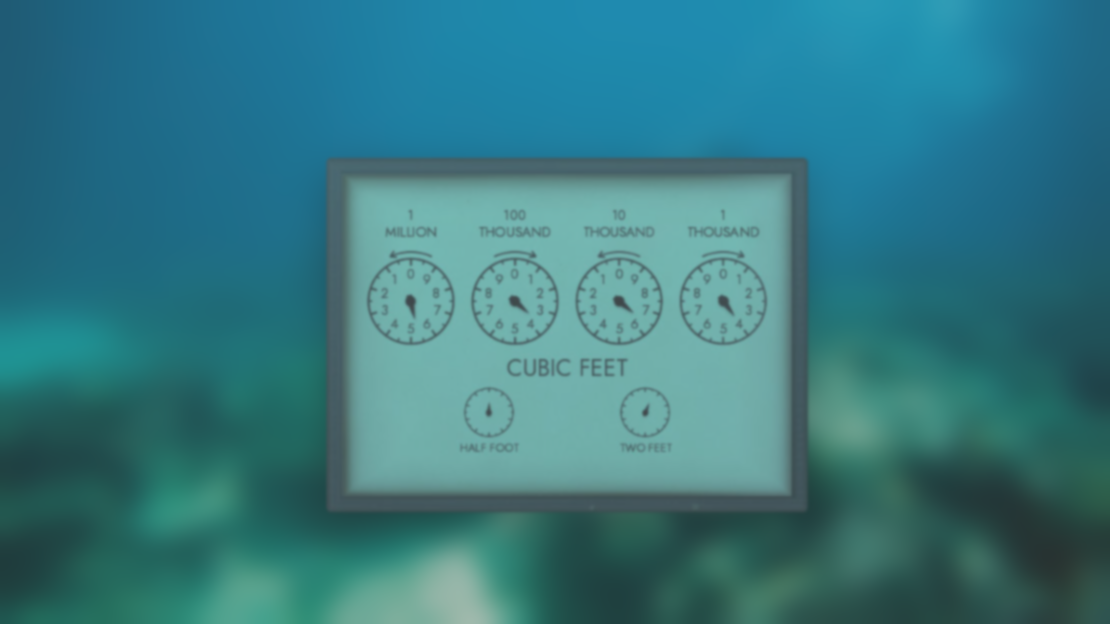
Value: ft³ 536400
